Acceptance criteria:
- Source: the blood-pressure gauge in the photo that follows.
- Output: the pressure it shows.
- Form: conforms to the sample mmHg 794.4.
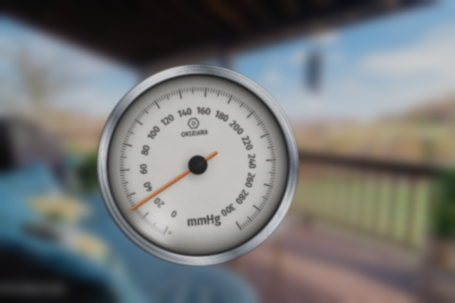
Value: mmHg 30
